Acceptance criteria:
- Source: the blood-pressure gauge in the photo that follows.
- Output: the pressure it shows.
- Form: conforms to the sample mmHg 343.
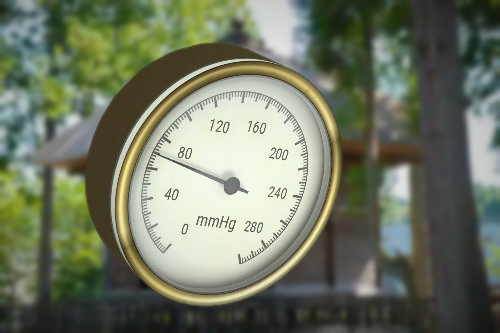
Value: mmHg 70
